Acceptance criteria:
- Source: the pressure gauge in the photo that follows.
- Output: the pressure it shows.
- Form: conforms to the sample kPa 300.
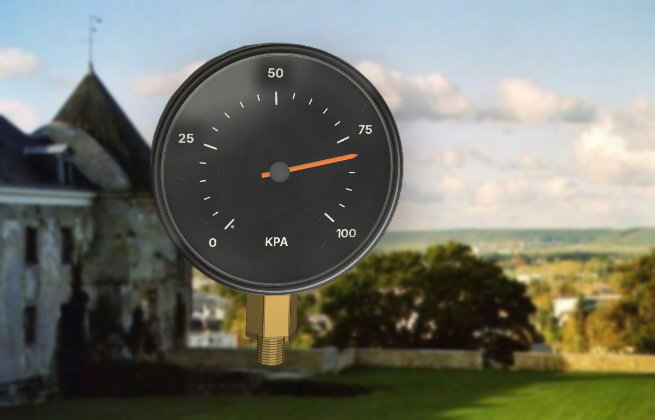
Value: kPa 80
